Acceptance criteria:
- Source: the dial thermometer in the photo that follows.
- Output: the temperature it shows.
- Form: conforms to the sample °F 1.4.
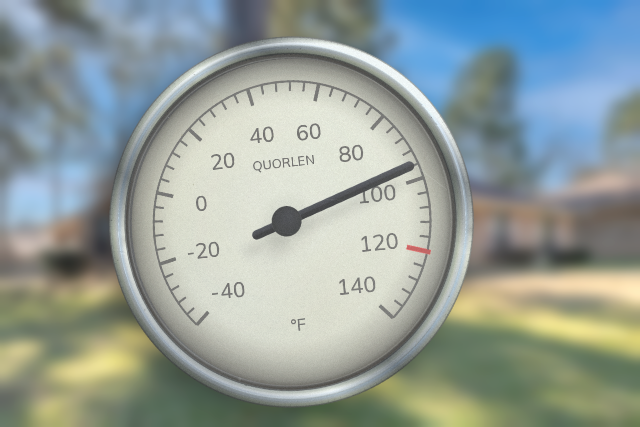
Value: °F 96
